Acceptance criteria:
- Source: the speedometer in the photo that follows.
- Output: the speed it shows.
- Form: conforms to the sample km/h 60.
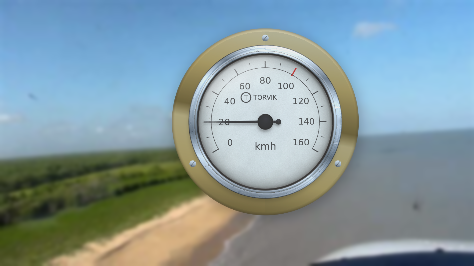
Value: km/h 20
